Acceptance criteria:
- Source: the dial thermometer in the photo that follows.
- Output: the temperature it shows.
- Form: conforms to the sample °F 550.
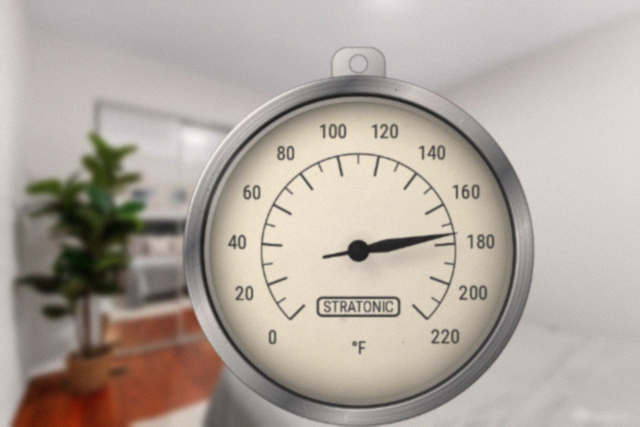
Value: °F 175
